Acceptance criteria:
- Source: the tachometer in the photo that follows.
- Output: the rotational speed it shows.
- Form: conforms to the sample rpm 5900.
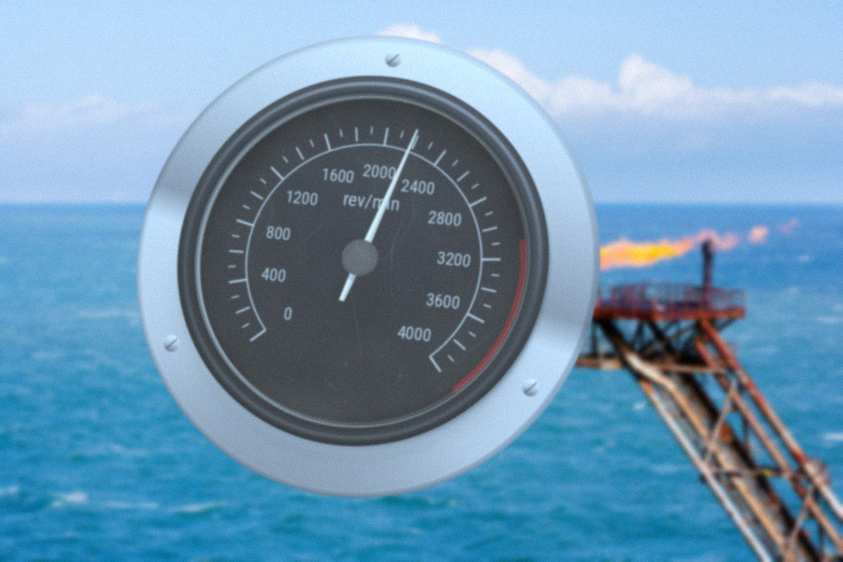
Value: rpm 2200
